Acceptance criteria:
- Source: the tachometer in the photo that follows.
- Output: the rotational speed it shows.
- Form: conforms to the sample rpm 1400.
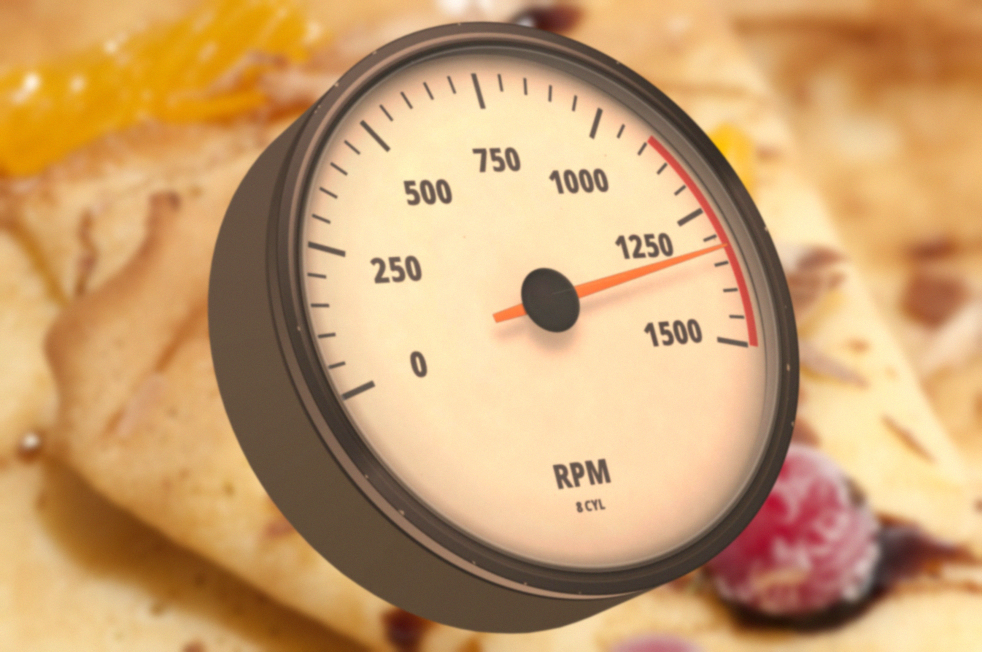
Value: rpm 1325
